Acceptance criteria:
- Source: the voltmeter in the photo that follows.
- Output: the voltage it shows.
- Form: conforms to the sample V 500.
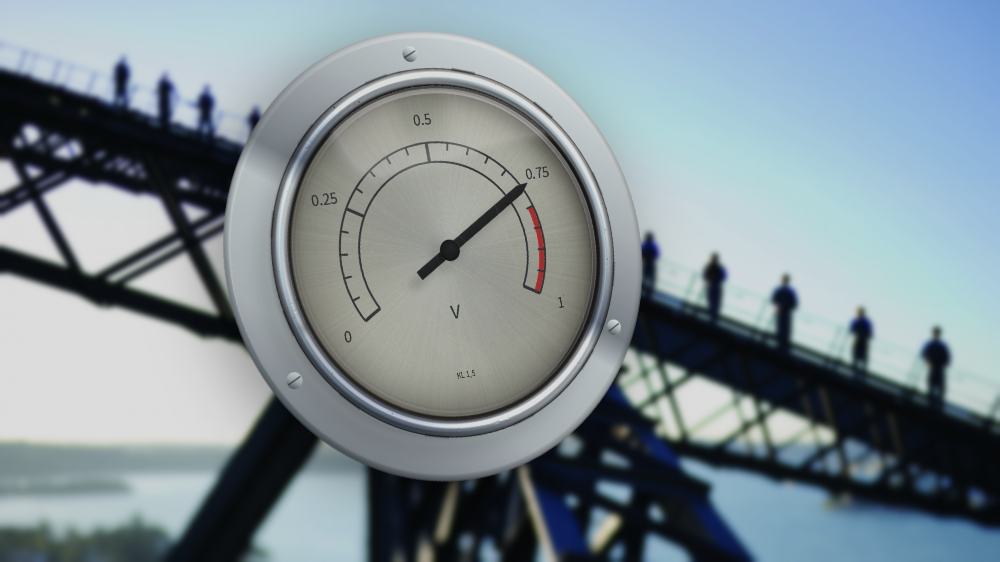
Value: V 0.75
